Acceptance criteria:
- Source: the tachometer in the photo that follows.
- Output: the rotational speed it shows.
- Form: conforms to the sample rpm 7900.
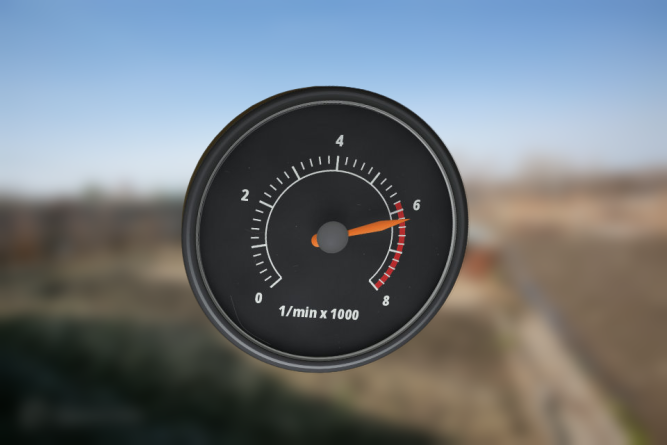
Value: rpm 6200
